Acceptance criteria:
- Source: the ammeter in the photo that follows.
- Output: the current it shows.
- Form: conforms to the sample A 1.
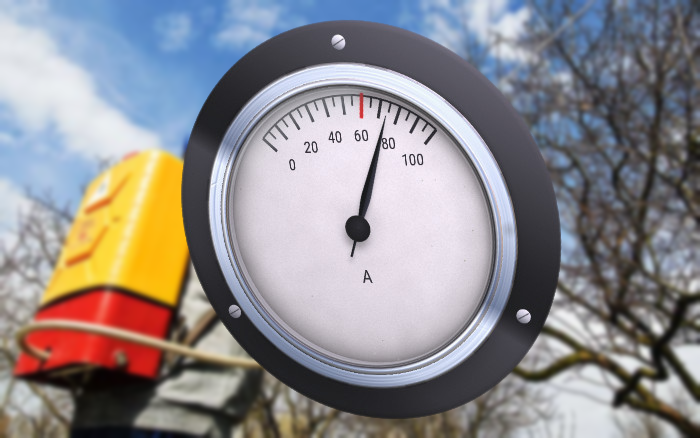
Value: A 75
